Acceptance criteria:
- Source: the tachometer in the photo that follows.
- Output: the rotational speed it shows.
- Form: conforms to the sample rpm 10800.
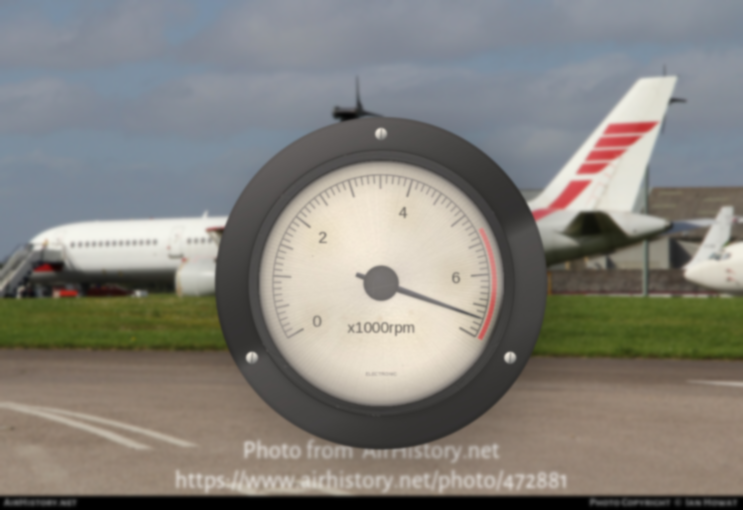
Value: rpm 6700
